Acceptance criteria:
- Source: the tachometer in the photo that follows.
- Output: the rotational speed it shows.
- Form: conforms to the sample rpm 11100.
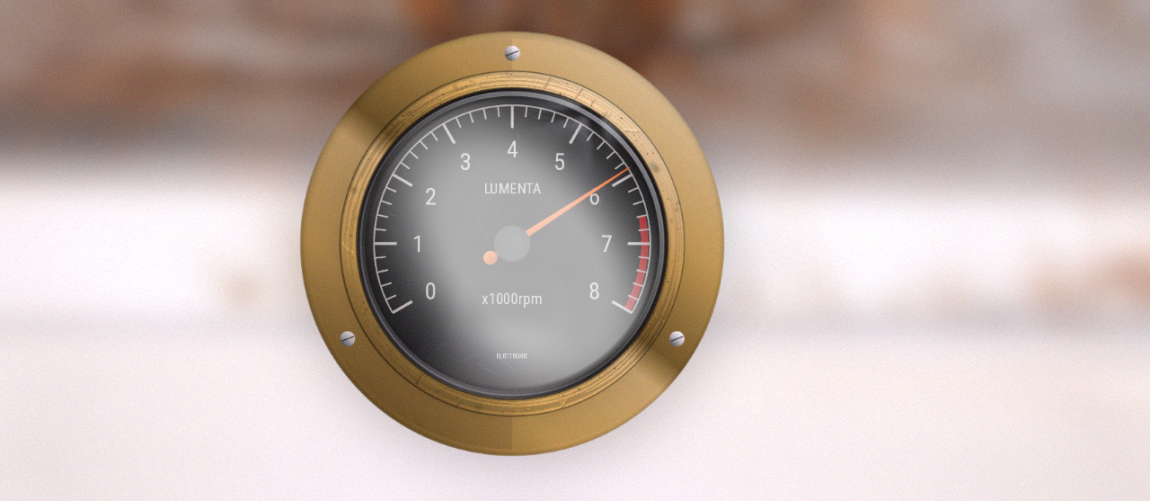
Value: rpm 5900
